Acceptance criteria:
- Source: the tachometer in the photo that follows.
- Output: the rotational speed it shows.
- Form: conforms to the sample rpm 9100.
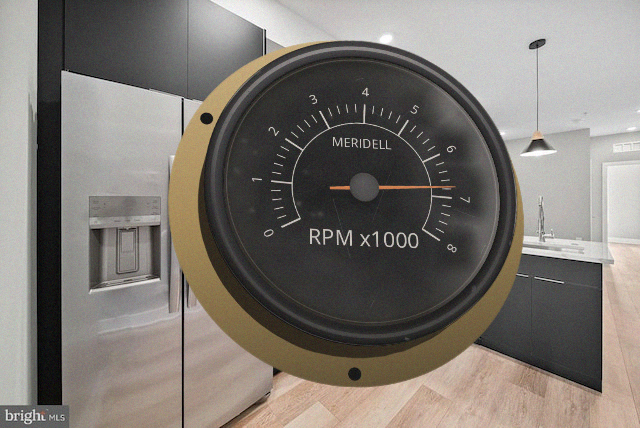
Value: rpm 6800
